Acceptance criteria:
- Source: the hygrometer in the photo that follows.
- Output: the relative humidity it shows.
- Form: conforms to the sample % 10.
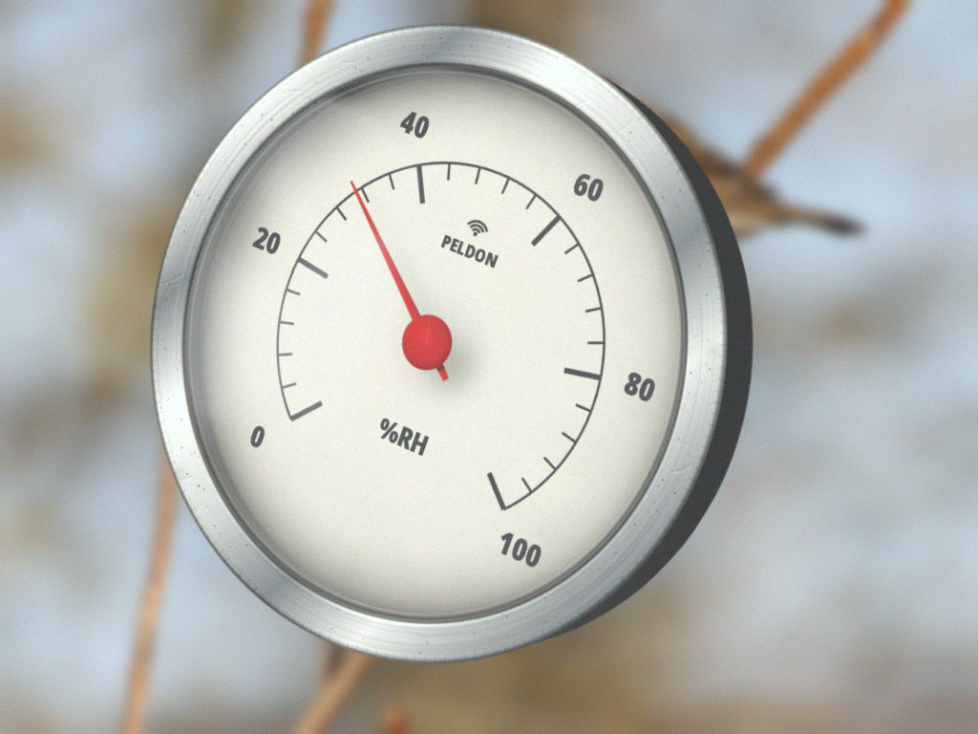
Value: % 32
